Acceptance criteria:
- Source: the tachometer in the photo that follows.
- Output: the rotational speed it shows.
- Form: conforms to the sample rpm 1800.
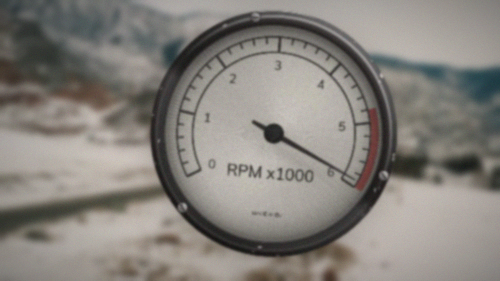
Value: rpm 5900
